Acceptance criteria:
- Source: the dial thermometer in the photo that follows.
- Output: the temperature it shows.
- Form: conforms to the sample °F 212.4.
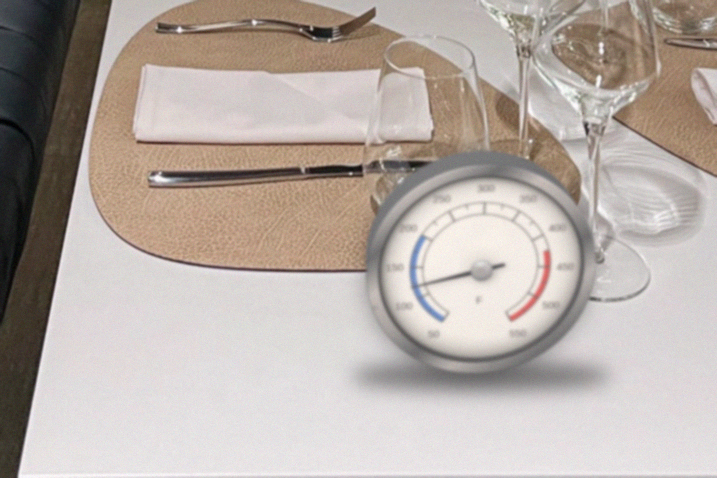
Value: °F 125
